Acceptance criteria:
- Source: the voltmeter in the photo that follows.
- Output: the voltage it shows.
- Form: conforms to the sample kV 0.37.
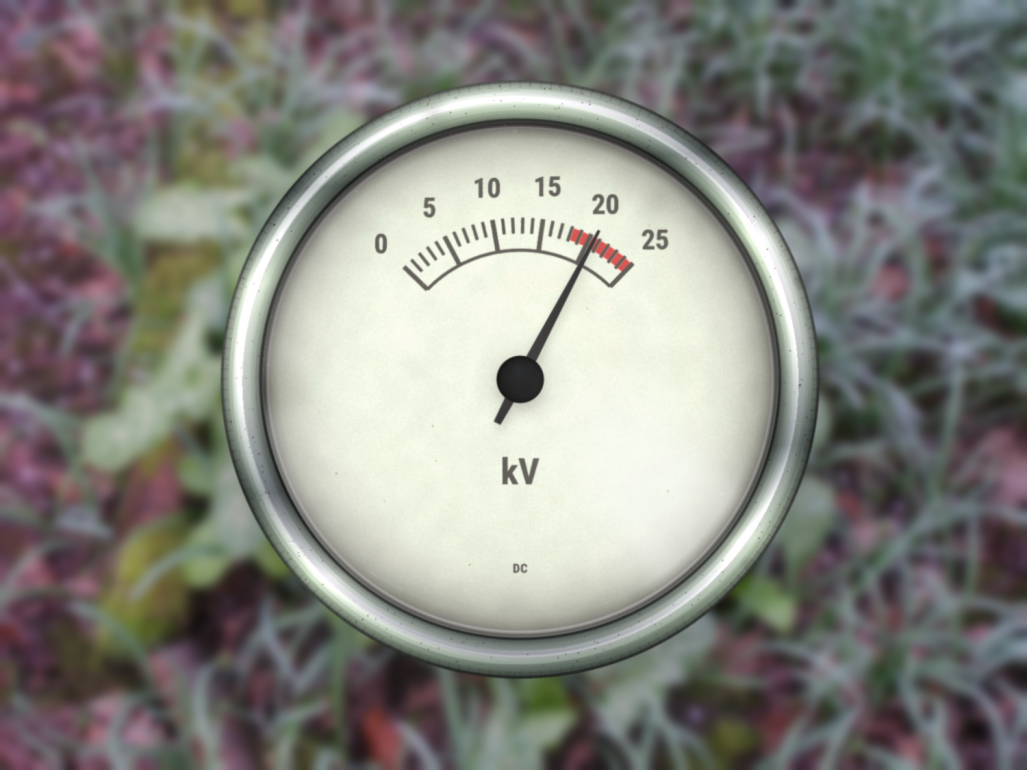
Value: kV 20.5
